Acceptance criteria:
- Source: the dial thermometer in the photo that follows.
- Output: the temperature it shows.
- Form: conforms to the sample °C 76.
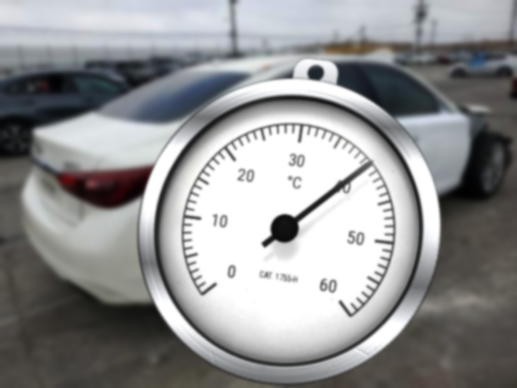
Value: °C 40
